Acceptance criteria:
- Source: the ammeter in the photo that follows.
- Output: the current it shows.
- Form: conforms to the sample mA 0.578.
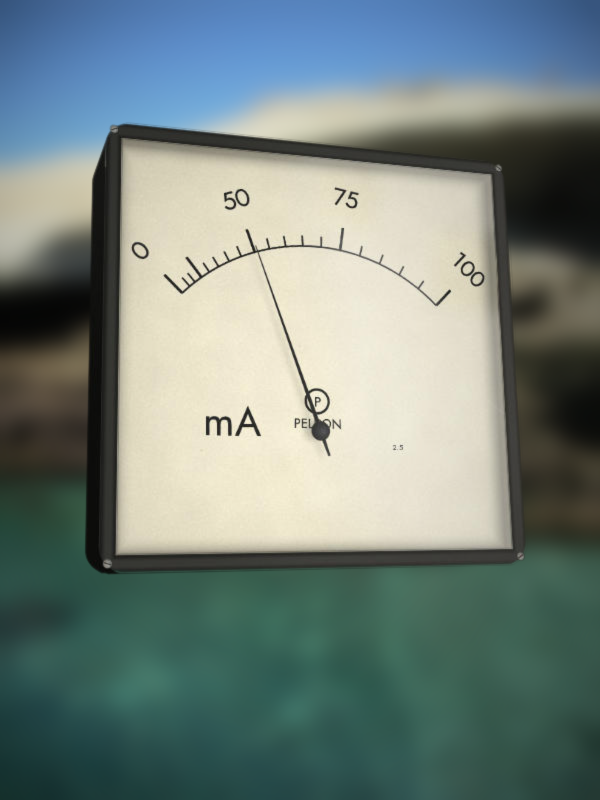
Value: mA 50
